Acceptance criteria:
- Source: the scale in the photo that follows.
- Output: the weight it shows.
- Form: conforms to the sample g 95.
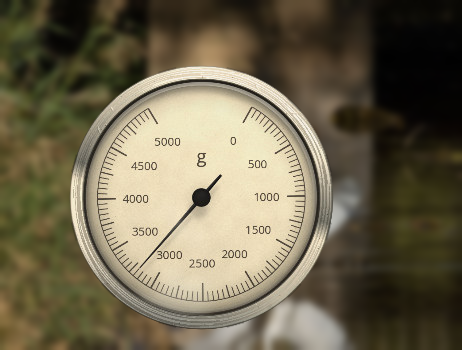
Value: g 3200
